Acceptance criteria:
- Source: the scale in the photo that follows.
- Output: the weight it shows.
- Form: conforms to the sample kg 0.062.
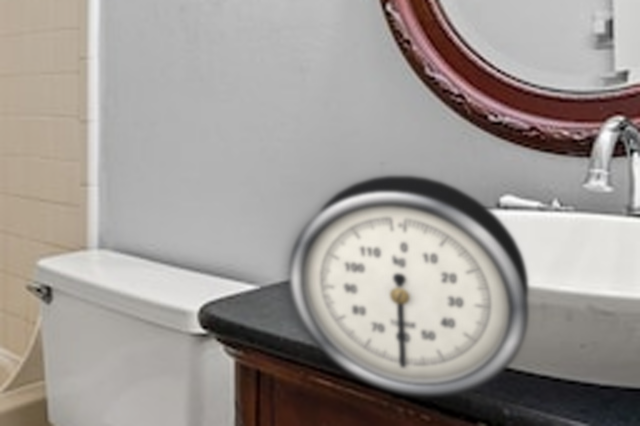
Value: kg 60
